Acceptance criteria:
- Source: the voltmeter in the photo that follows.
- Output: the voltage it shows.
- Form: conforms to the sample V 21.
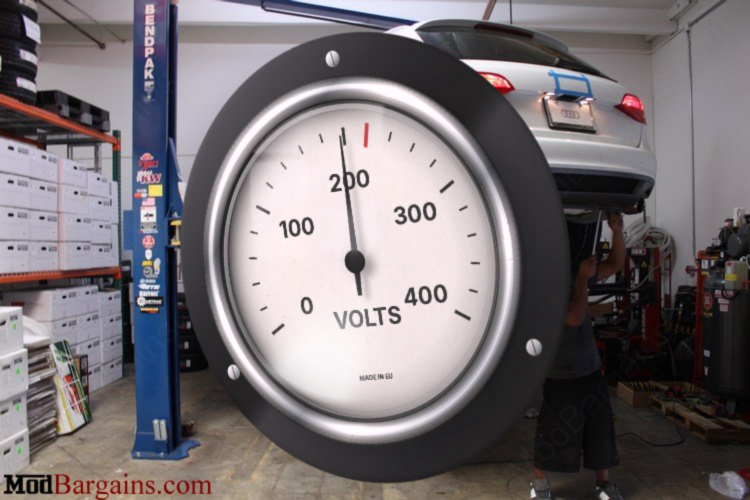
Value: V 200
